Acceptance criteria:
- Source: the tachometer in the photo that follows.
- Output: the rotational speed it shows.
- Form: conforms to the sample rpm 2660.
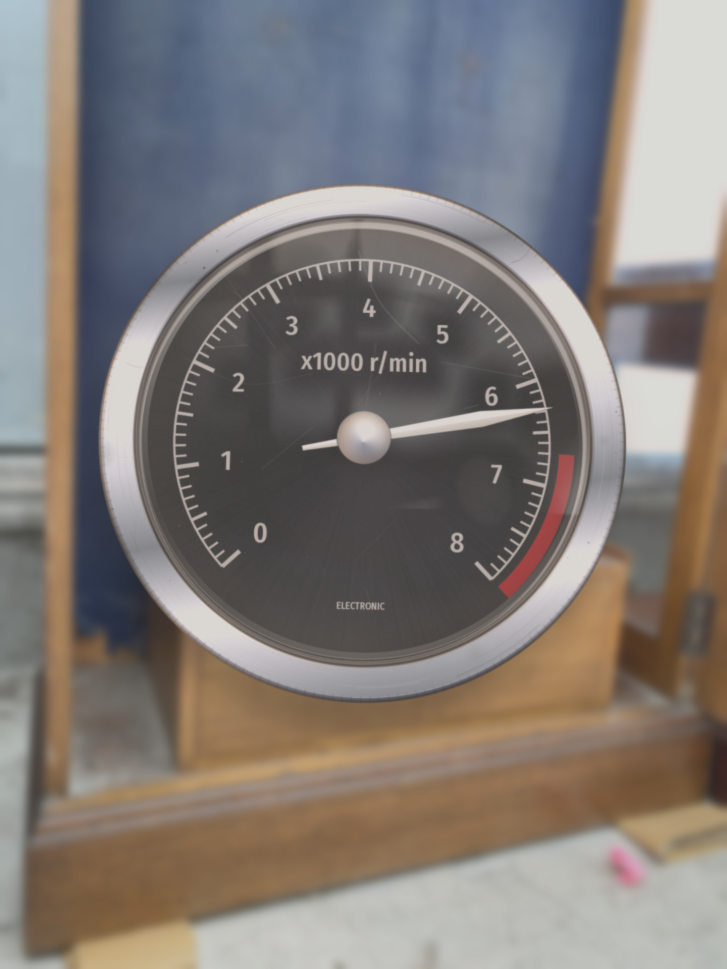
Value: rpm 6300
